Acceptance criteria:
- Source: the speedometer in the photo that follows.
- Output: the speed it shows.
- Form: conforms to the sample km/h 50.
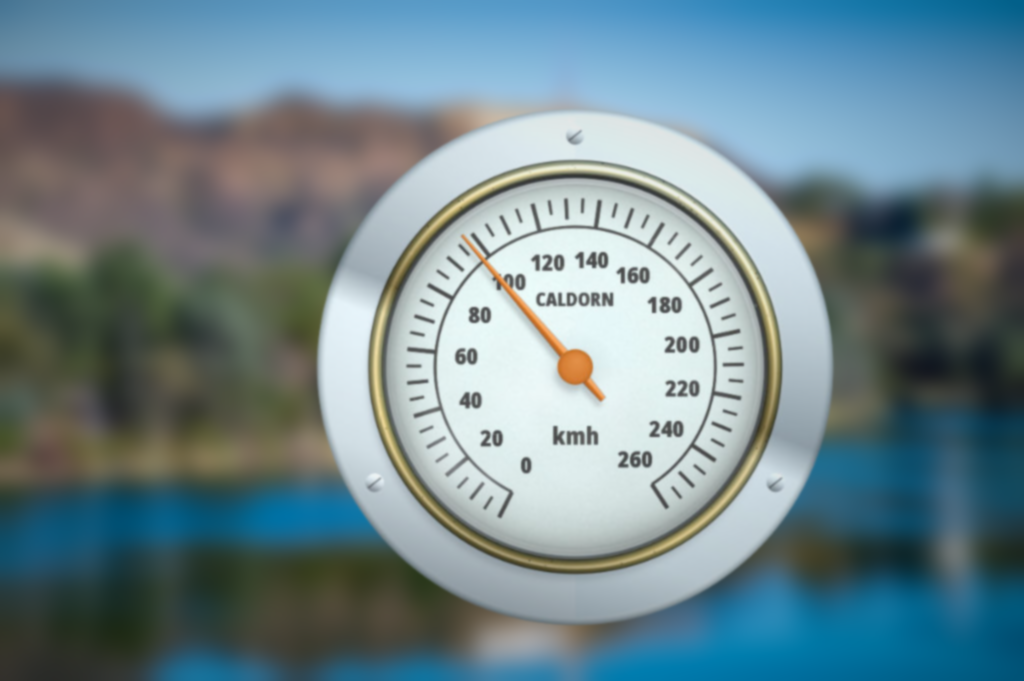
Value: km/h 97.5
